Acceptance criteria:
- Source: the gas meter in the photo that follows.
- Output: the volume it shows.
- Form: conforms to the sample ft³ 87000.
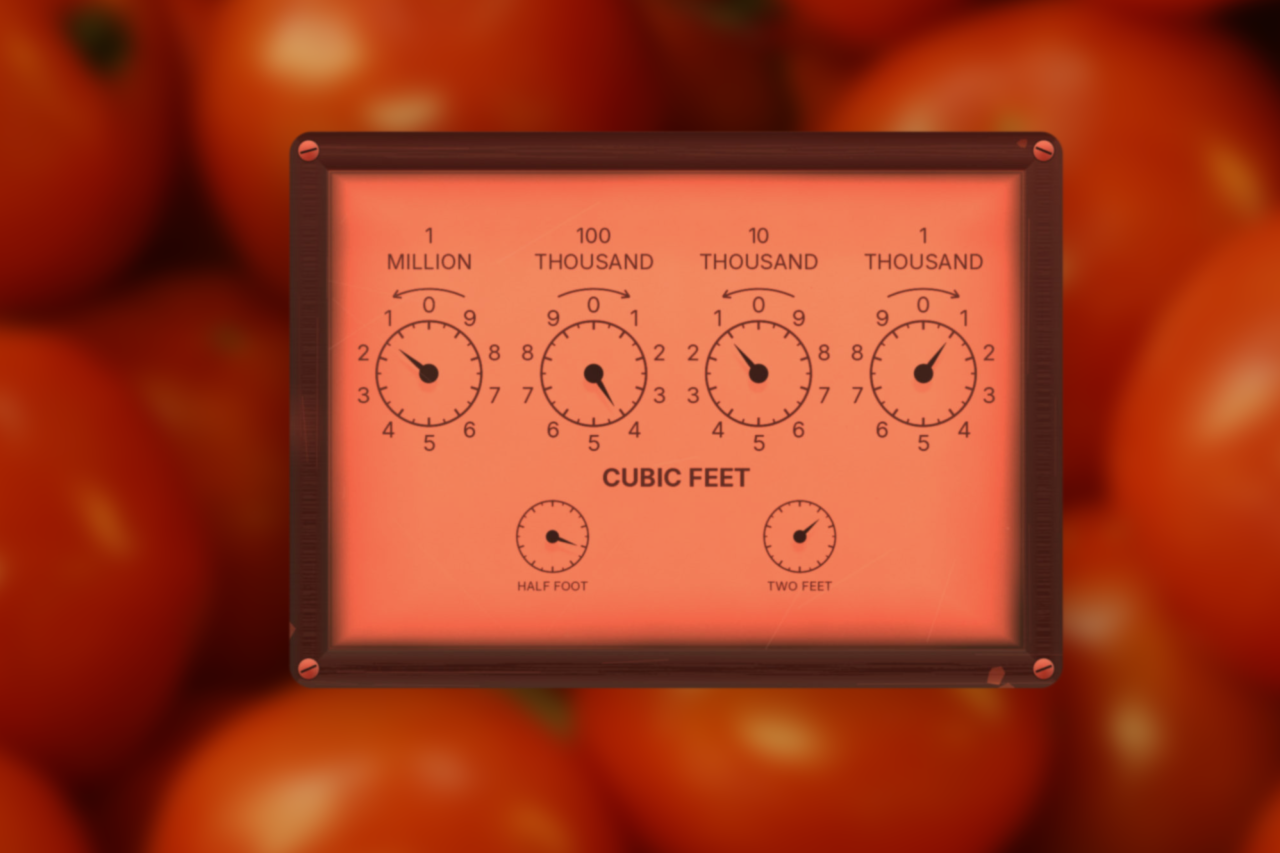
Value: ft³ 141100
